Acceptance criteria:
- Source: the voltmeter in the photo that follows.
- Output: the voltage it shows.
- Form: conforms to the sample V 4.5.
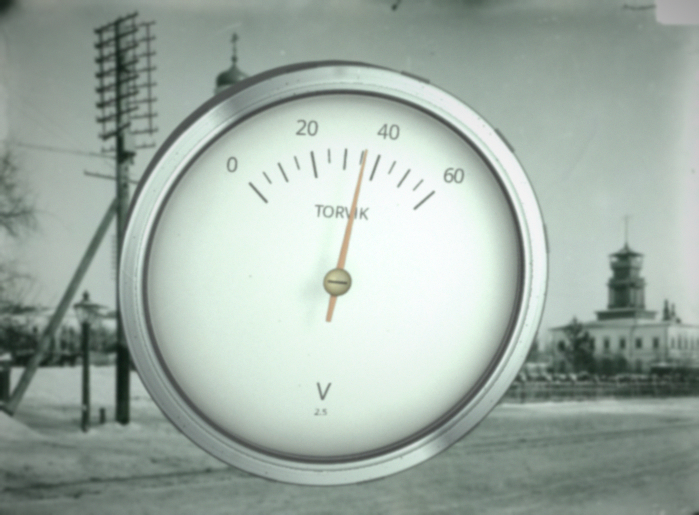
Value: V 35
